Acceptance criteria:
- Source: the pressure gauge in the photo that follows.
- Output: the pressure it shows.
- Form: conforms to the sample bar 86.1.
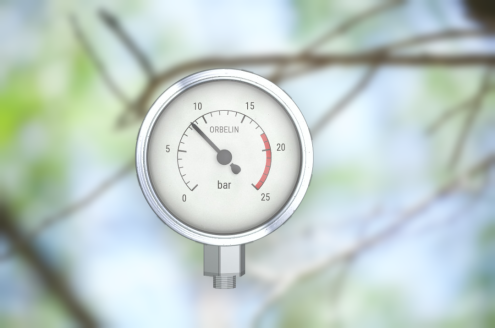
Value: bar 8.5
